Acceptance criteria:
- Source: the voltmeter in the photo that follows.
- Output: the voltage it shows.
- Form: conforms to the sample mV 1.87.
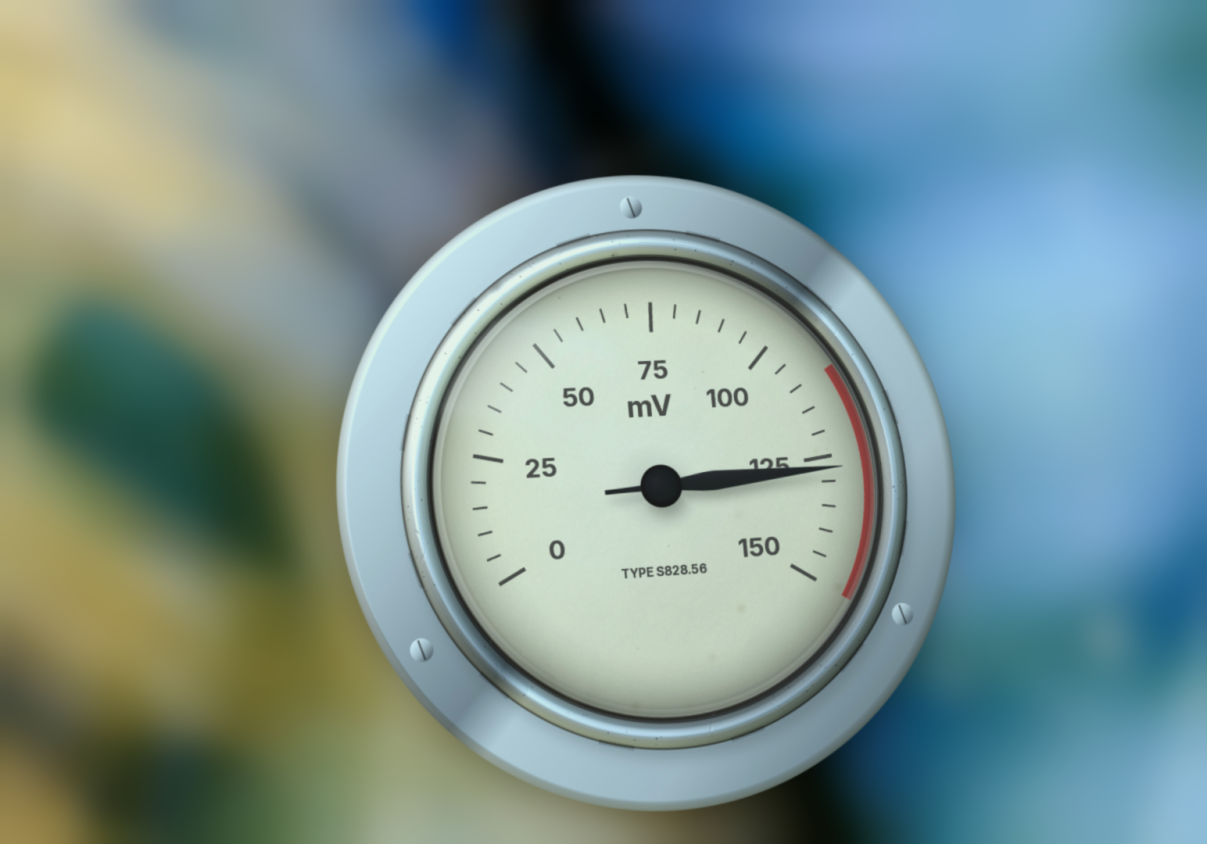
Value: mV 127.5
